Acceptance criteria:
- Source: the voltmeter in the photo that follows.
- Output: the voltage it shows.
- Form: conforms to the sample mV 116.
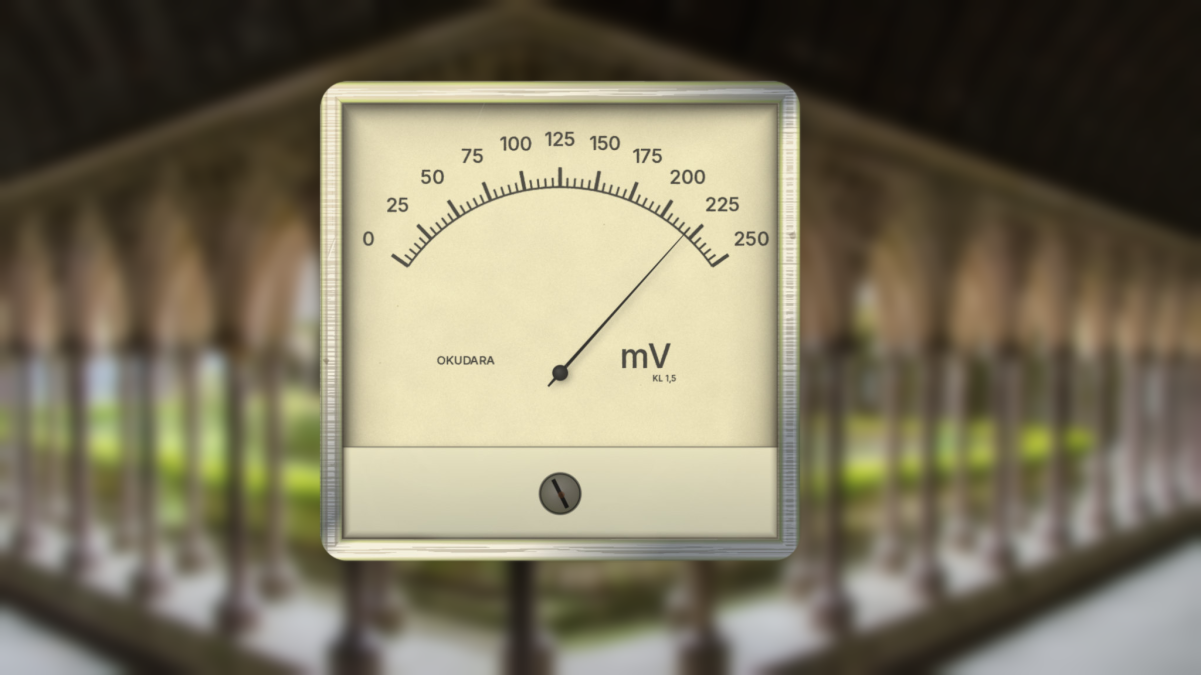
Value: mV 220
